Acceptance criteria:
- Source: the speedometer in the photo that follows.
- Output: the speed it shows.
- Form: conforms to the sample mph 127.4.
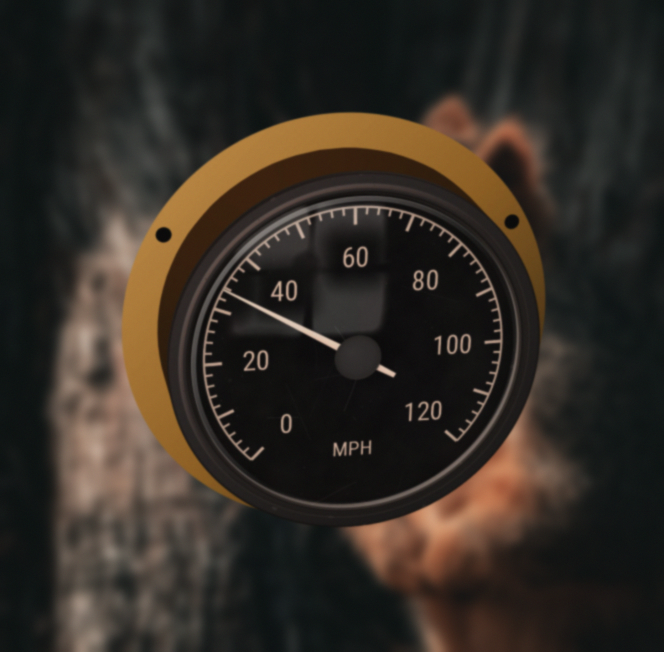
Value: mph 34
